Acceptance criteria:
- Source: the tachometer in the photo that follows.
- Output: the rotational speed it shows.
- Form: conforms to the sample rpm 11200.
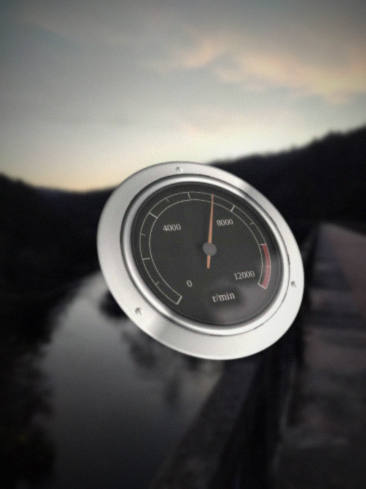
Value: rpm 7000
